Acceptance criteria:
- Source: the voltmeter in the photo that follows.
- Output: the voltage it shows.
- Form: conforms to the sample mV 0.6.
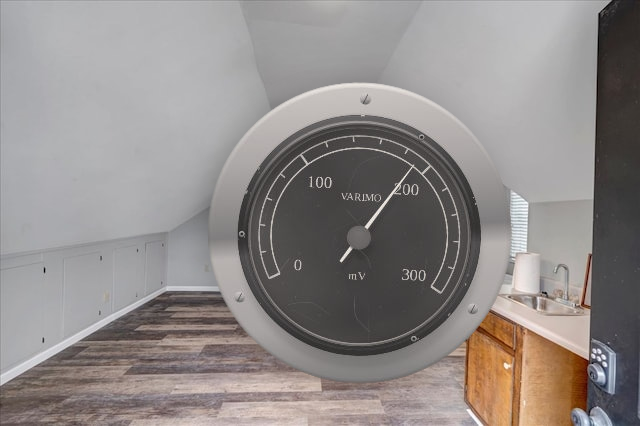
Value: mV 190
